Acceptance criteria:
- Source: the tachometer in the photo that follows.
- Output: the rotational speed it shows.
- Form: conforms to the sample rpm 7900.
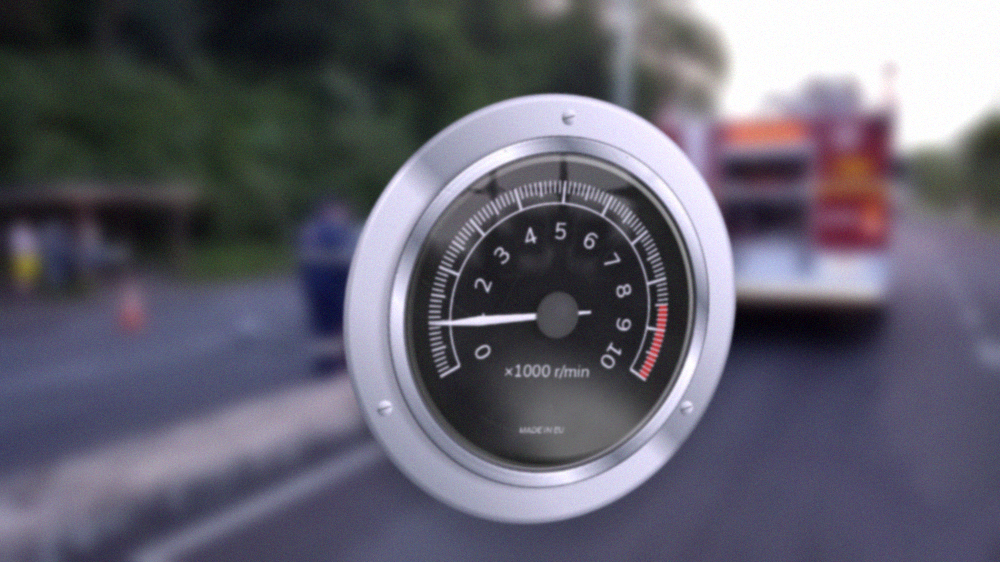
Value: rpm 1000
